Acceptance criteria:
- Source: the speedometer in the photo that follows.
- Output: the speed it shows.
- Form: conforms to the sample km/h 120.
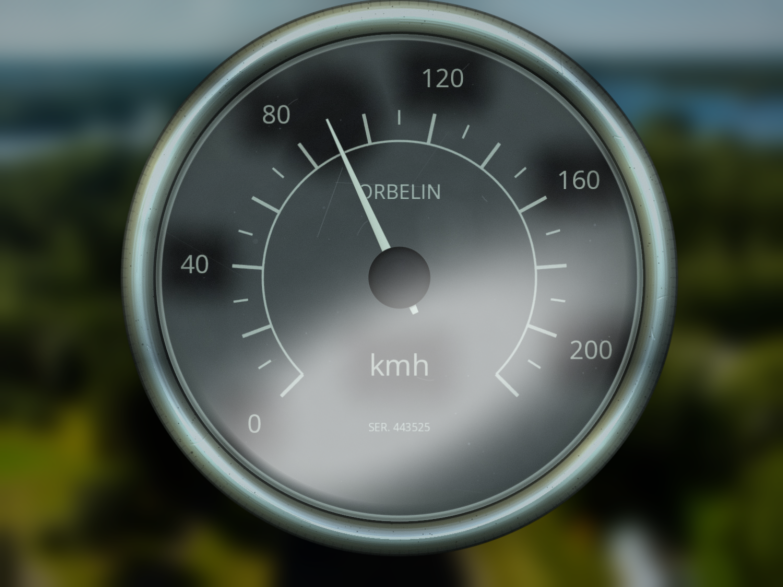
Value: km/h 90
